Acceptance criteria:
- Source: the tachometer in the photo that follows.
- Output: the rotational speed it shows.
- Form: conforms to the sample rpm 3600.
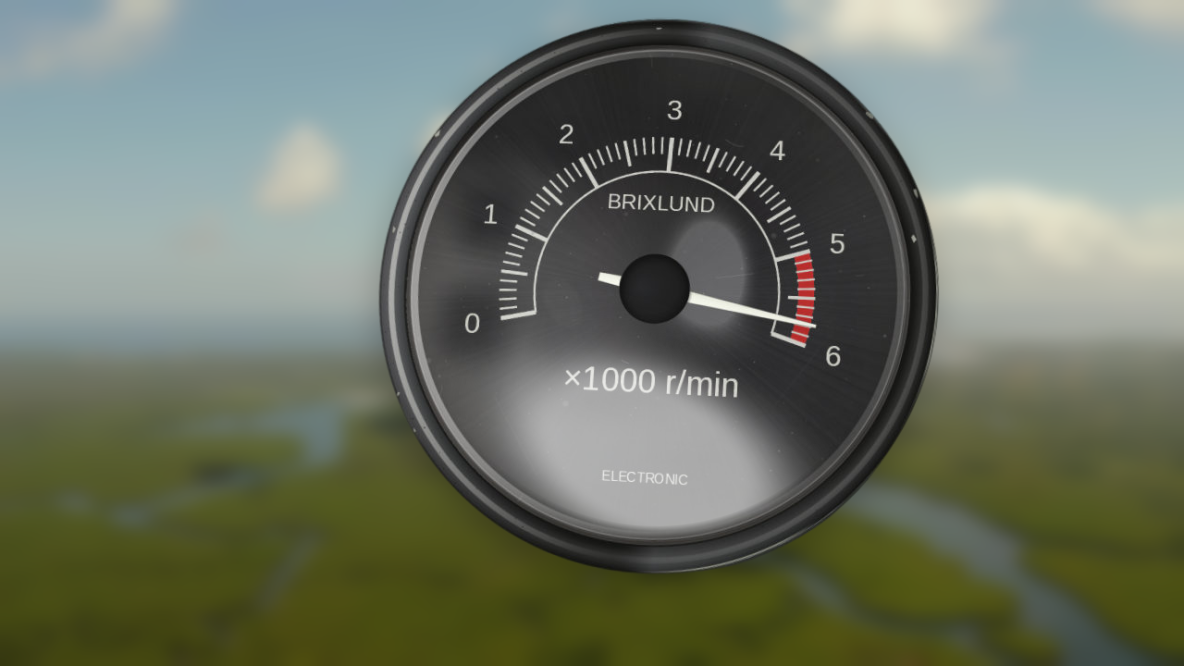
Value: rpm 5800
